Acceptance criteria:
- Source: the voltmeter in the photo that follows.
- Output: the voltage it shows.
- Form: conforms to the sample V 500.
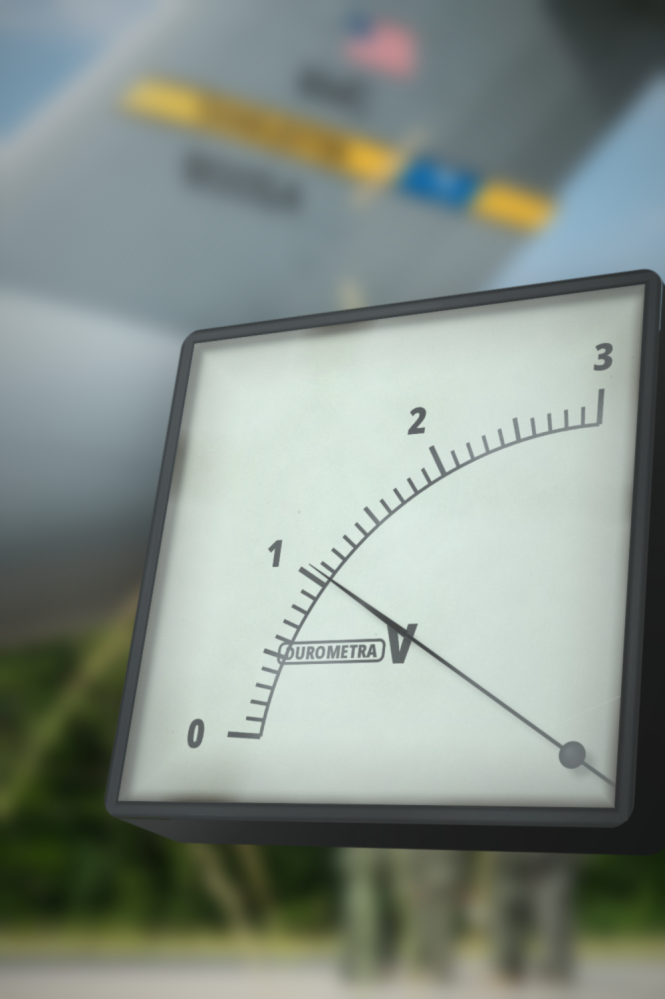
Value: V 1.05
